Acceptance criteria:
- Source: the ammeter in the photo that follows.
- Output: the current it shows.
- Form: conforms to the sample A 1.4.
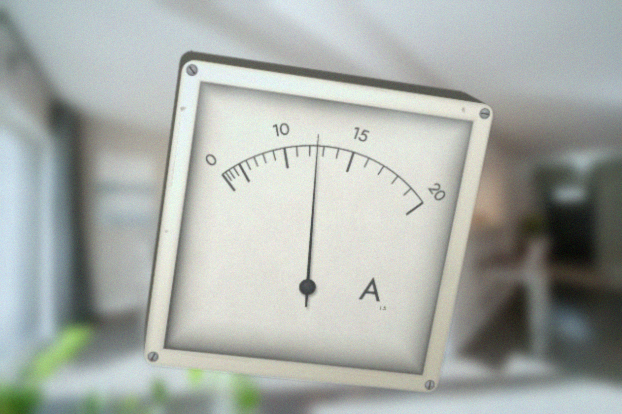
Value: A 12.5
